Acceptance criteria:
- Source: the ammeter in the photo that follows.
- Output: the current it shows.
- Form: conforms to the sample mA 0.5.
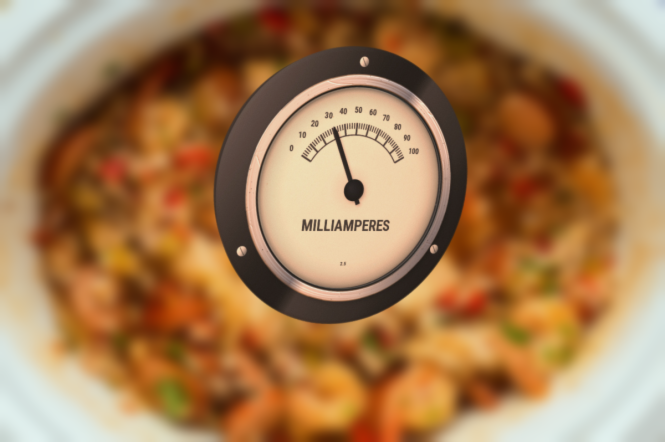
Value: mA 30
